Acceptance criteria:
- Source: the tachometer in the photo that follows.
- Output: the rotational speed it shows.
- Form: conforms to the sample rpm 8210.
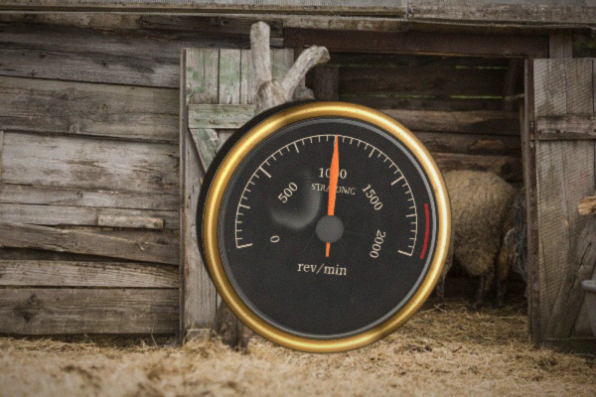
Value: rpm 1000
